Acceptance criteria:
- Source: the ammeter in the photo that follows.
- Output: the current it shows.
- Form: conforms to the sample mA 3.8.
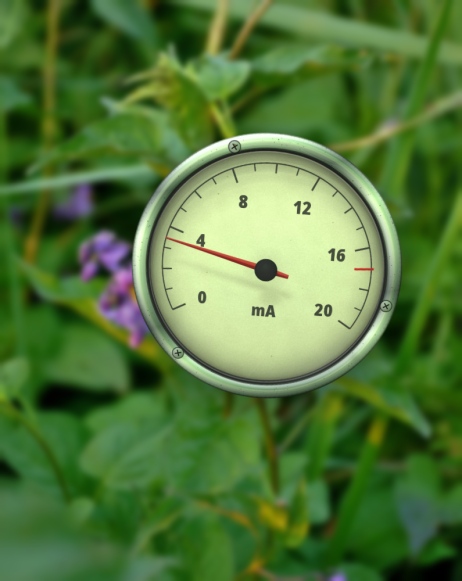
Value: mA 3.5
